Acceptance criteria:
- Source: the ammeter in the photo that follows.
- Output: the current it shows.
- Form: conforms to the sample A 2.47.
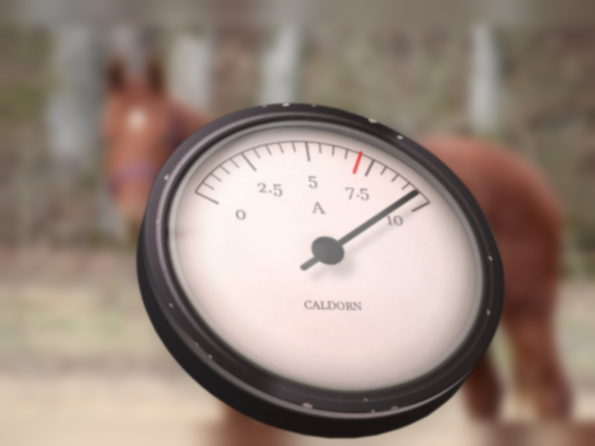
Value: A 9.5
